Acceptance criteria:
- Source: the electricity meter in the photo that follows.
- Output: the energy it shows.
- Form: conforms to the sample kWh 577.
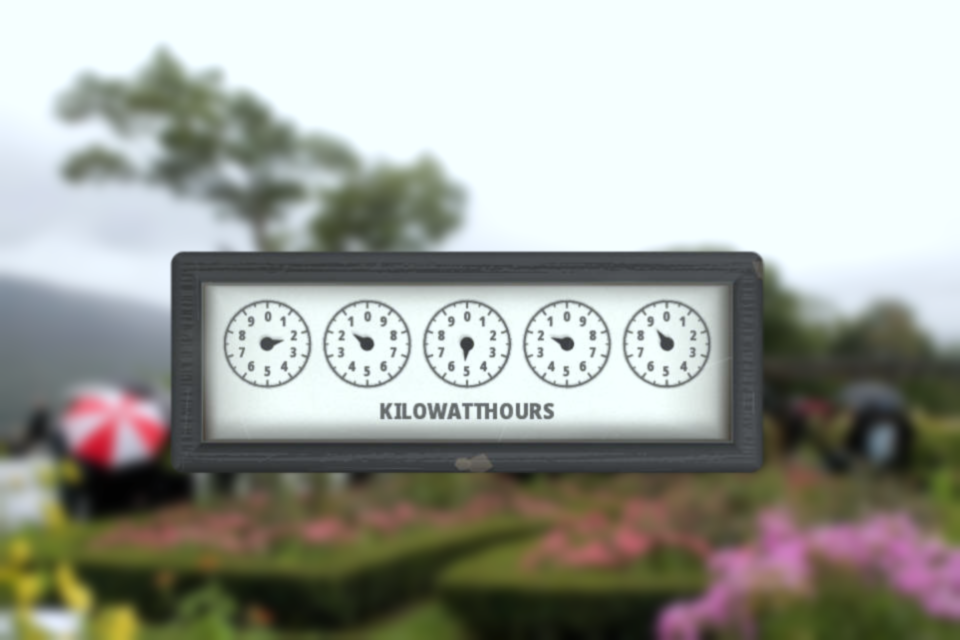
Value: kWh 21519
